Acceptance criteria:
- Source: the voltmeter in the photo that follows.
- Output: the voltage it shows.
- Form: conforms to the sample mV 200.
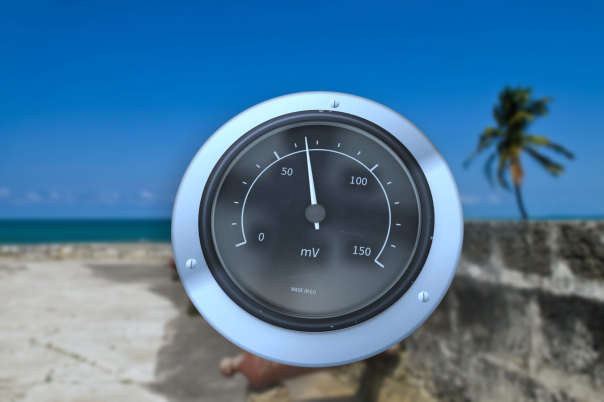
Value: mV 65
